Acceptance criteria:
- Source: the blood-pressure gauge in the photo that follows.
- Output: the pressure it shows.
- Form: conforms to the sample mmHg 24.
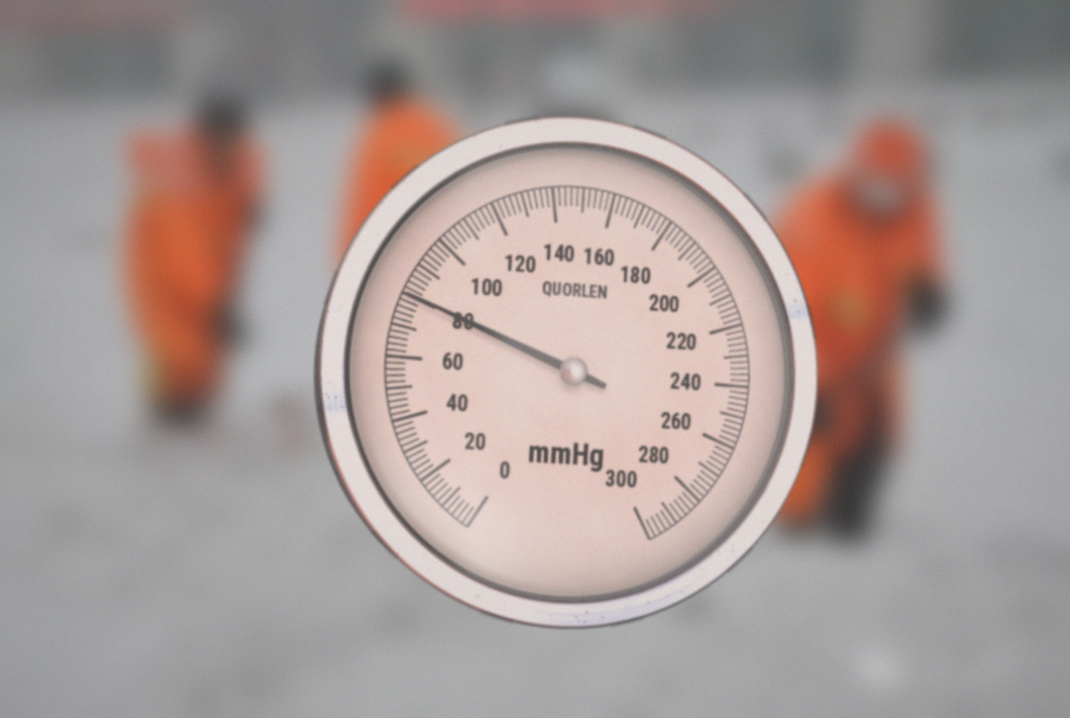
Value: mmHg 80
